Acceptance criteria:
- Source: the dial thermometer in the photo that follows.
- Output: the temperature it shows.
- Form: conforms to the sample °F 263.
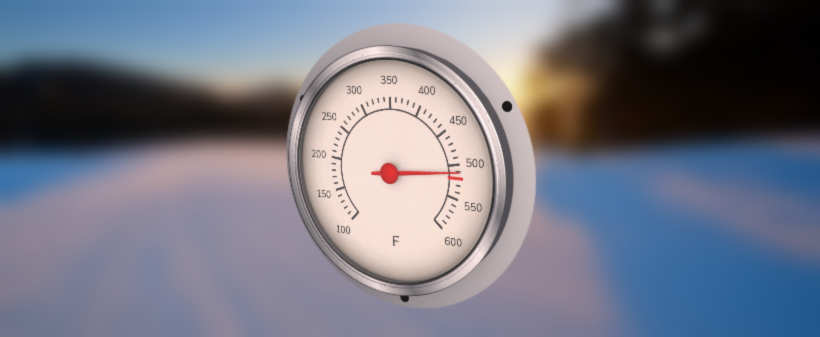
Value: °F 510
